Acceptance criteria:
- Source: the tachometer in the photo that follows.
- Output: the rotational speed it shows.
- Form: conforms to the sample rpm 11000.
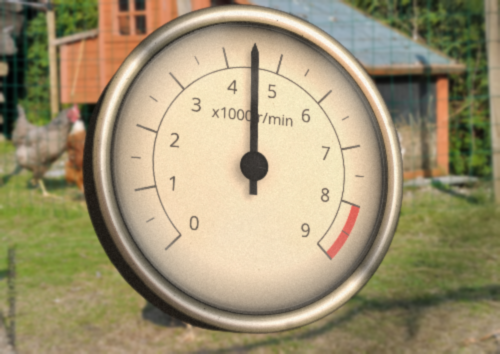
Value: rpm 4500
